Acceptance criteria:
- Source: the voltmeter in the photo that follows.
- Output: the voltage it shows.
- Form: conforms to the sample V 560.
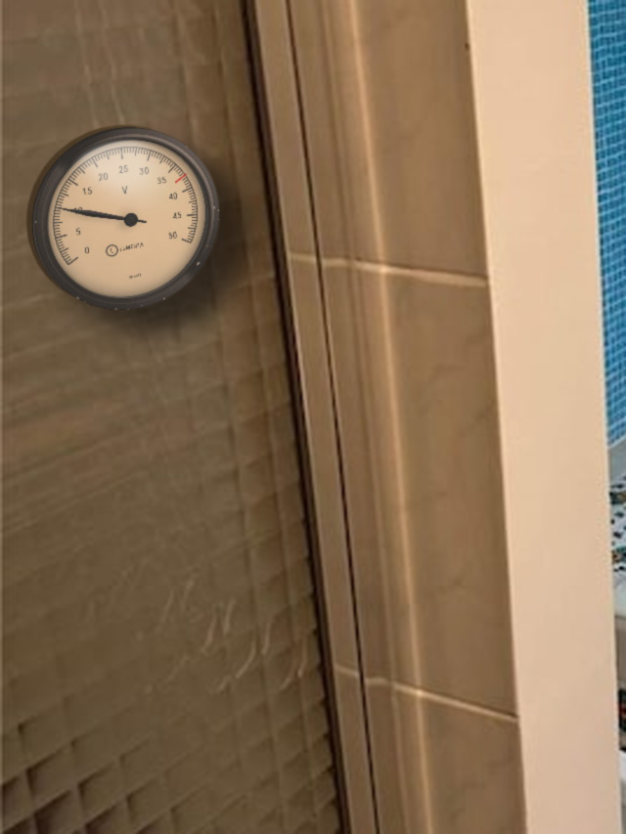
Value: V 10
